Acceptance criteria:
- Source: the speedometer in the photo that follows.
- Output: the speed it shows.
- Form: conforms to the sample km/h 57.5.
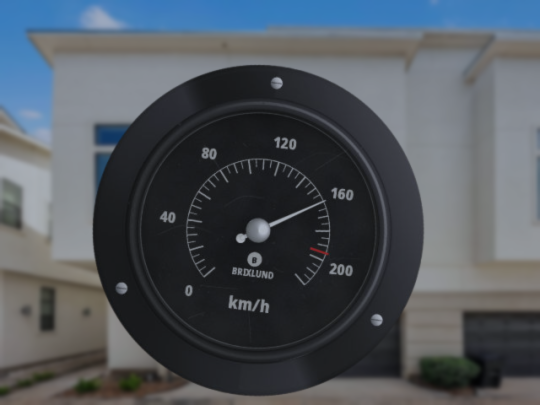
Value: km/h 160
